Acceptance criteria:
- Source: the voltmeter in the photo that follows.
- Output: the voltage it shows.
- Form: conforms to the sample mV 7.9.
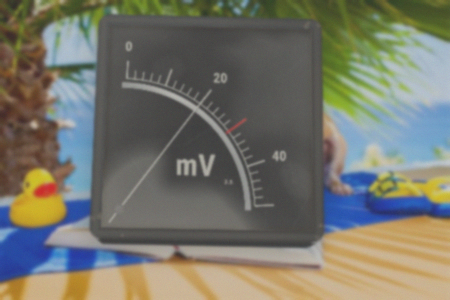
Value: mV 20
